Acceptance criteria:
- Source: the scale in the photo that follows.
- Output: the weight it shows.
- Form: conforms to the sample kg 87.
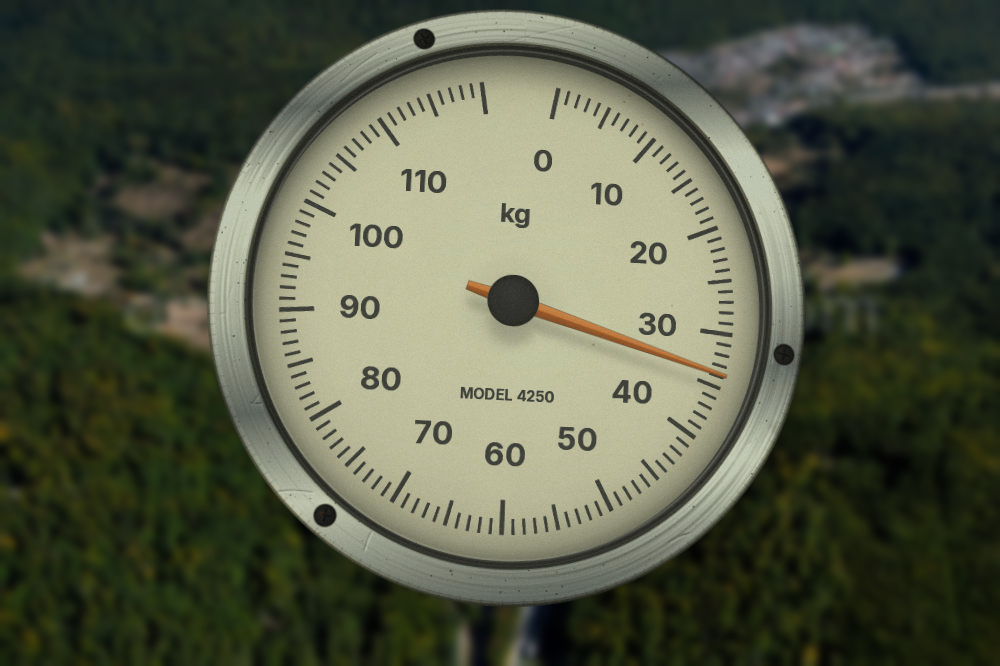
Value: kg 34
